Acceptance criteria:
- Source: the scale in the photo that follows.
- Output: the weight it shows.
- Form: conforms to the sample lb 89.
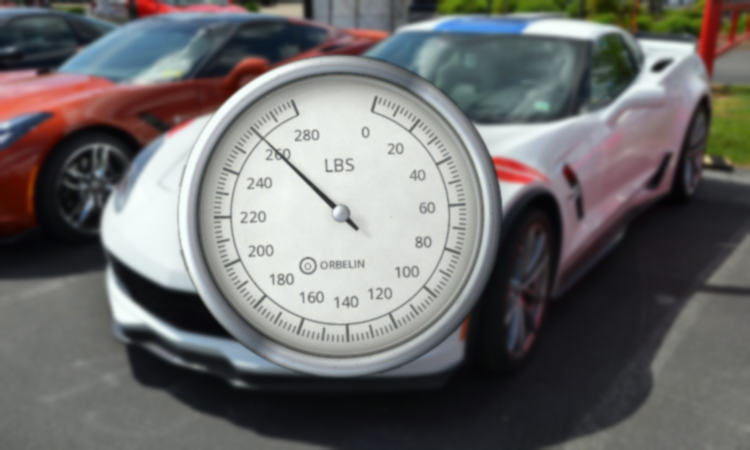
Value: lb 260
